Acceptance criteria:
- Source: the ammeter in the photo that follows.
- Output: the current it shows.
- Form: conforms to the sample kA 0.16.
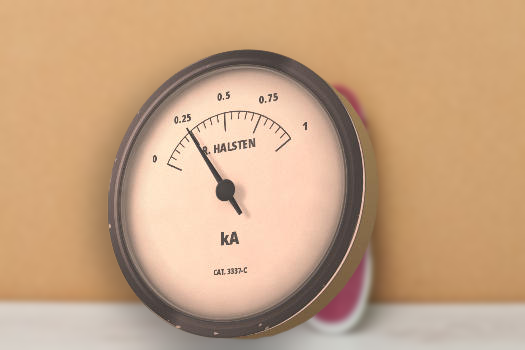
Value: kA 0.25
